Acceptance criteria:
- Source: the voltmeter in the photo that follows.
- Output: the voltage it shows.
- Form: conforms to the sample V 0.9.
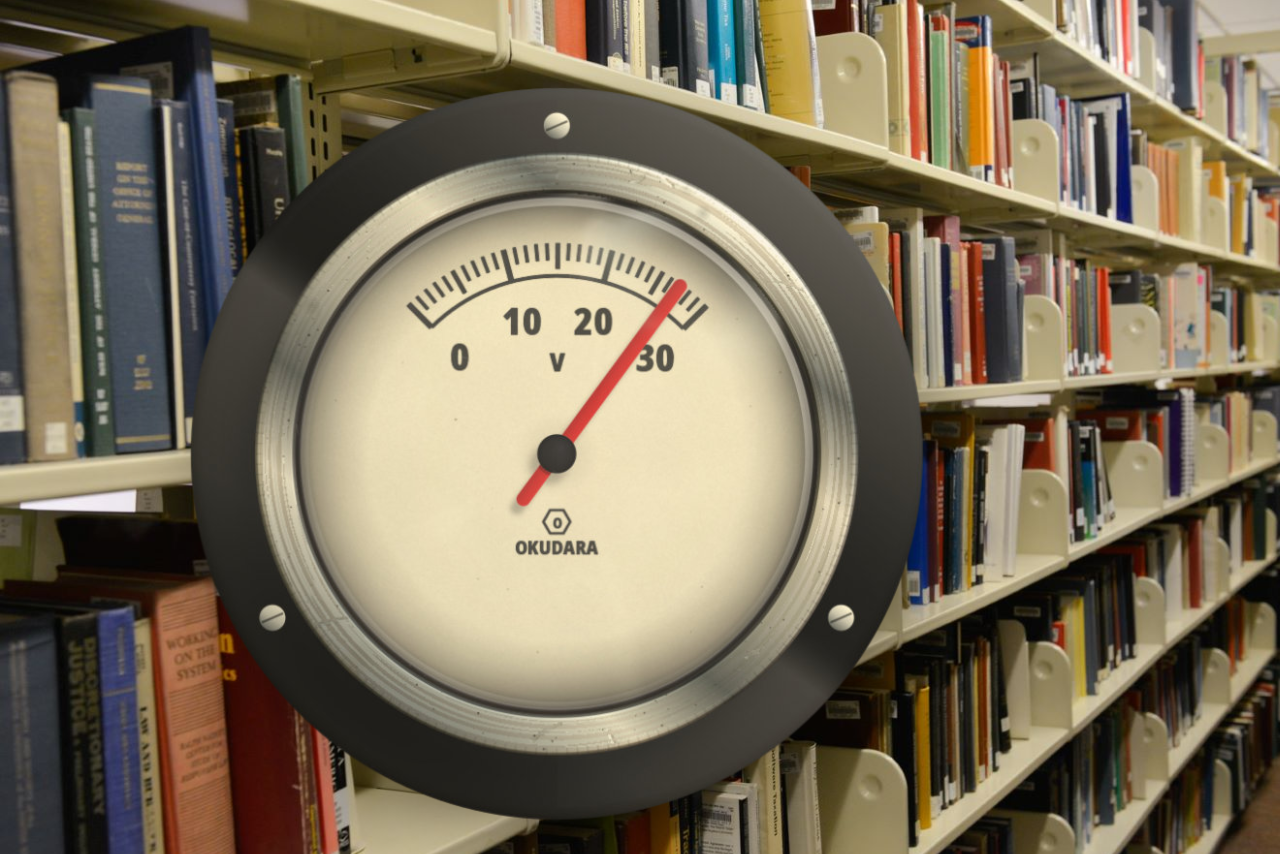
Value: V 27
